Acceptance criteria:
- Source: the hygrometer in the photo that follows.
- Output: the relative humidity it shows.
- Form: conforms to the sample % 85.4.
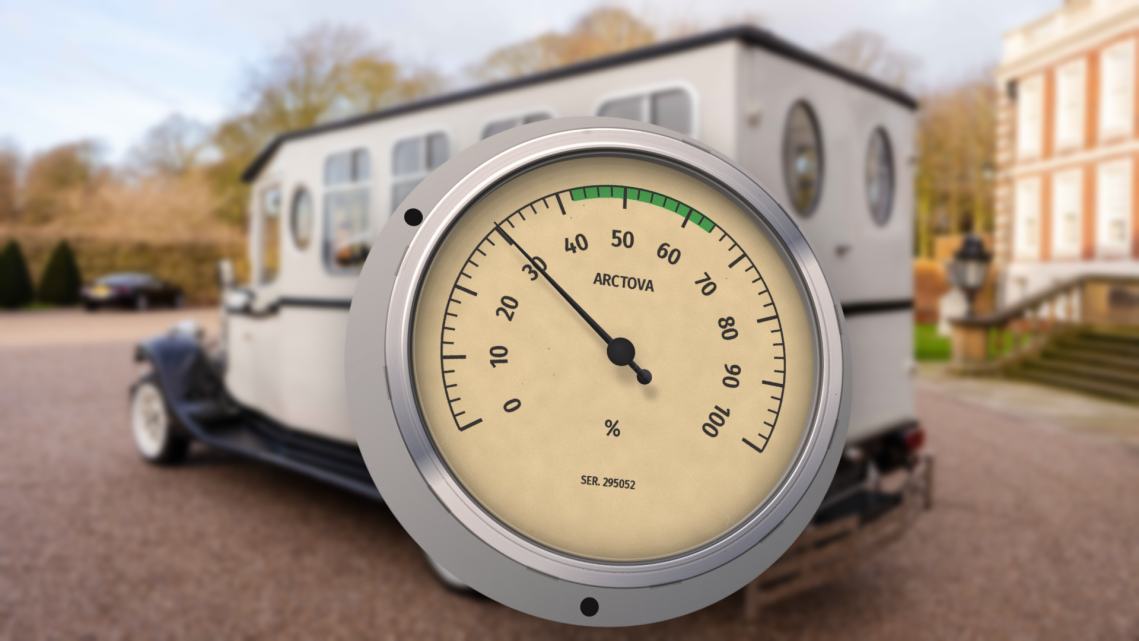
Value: % 30
